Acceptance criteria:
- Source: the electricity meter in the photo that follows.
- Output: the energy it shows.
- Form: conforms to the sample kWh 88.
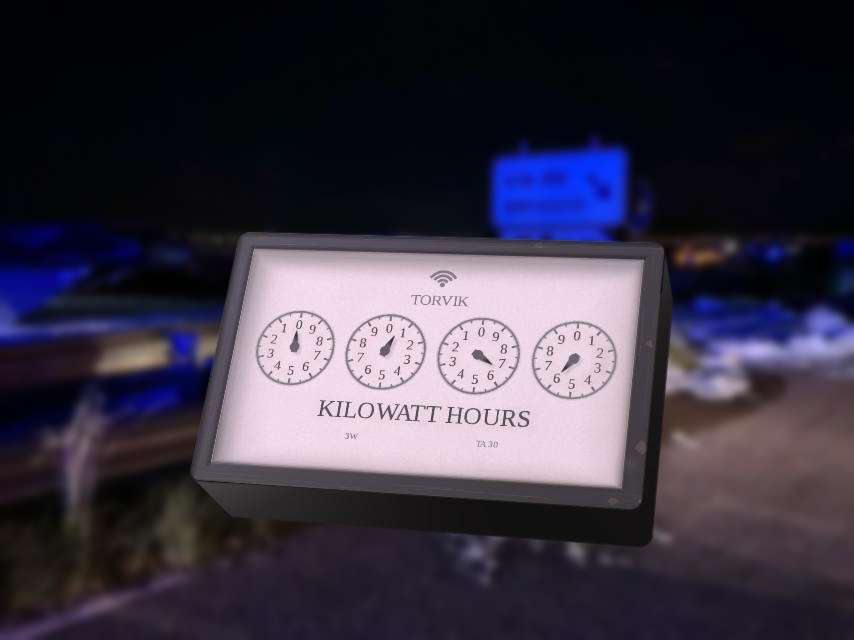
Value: kWh 66
